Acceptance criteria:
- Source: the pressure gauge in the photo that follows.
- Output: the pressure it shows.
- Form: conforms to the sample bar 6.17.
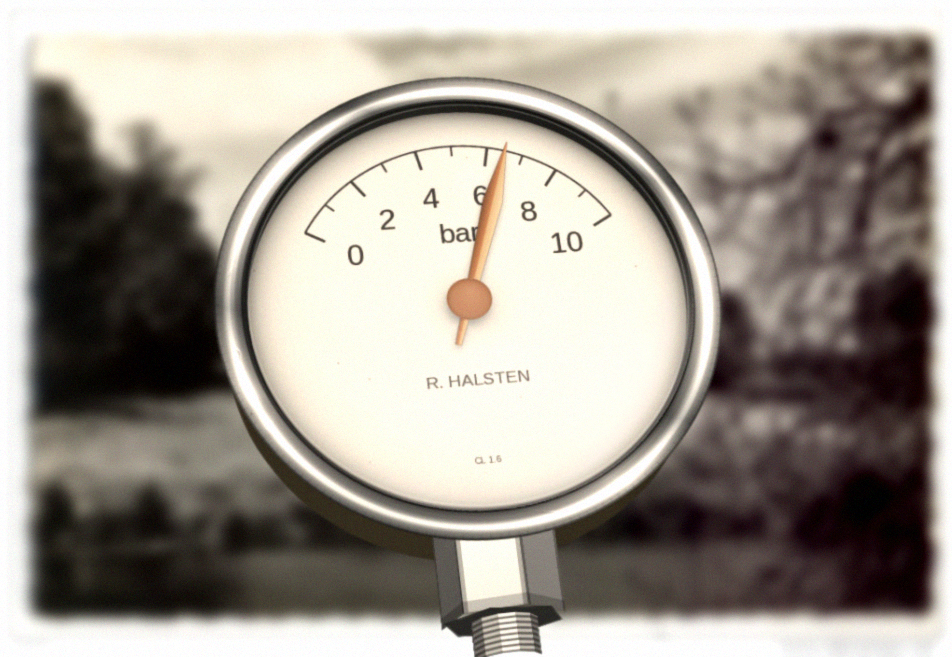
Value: bar 6.5
